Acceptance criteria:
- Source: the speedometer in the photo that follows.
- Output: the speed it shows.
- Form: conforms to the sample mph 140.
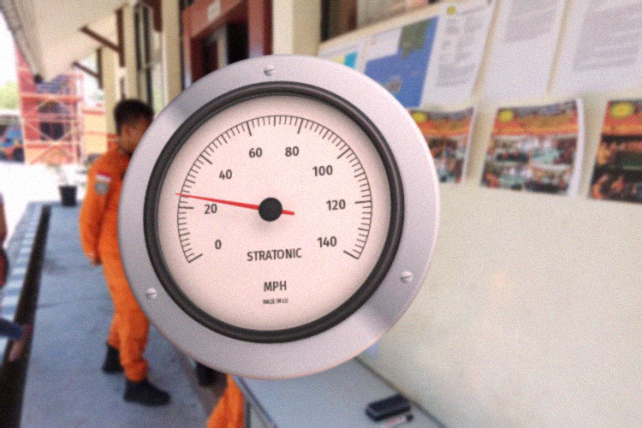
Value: mph 24
